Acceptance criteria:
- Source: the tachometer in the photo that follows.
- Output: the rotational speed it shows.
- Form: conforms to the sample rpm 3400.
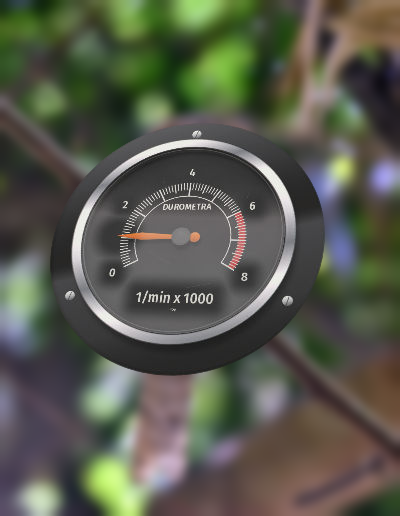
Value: rpm 1000
